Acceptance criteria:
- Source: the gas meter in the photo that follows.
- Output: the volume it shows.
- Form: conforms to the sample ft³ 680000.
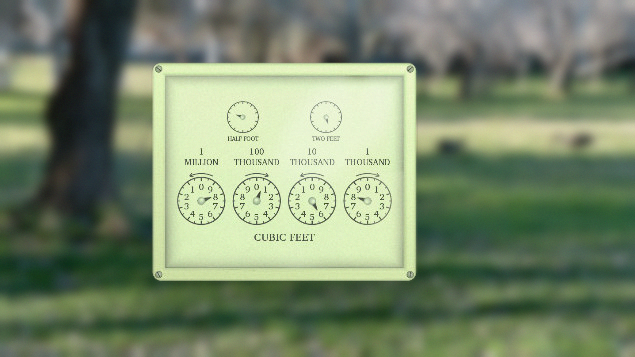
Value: ft³ 805800
